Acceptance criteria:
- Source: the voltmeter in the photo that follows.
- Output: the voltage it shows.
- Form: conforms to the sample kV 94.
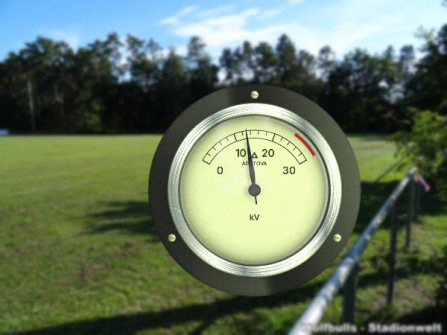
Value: kV 13
